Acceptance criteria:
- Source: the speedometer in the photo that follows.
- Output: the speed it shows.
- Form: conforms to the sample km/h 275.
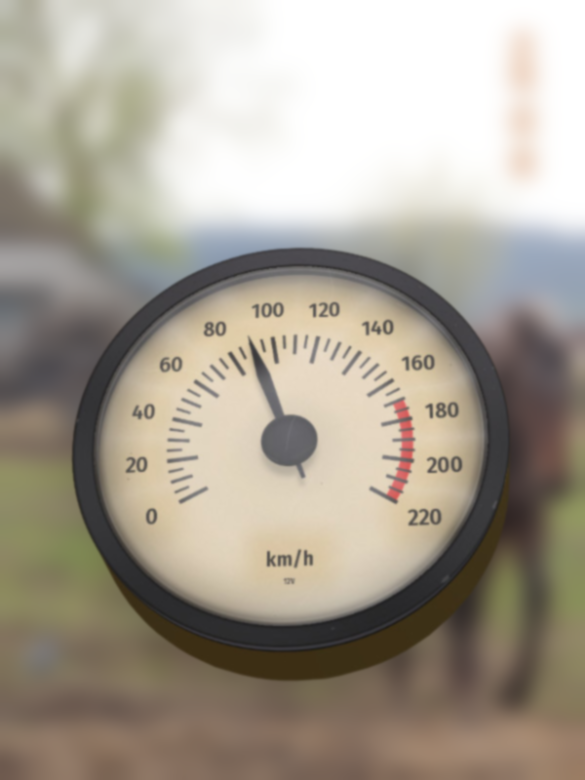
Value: km/h 90
